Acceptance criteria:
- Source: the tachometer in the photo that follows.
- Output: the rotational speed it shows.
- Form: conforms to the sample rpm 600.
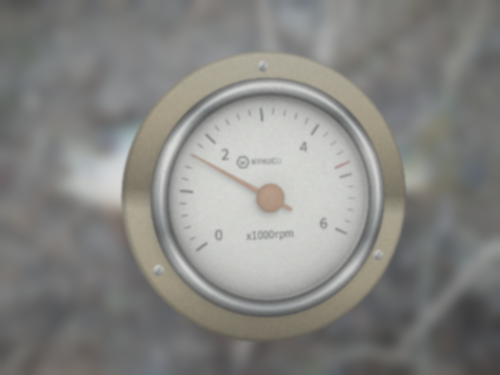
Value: rpm 1600
